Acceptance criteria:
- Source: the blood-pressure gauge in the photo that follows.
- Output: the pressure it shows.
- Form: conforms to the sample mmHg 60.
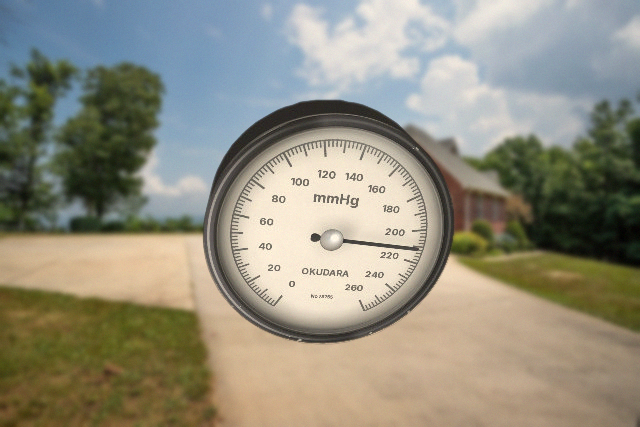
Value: mmHg 210
